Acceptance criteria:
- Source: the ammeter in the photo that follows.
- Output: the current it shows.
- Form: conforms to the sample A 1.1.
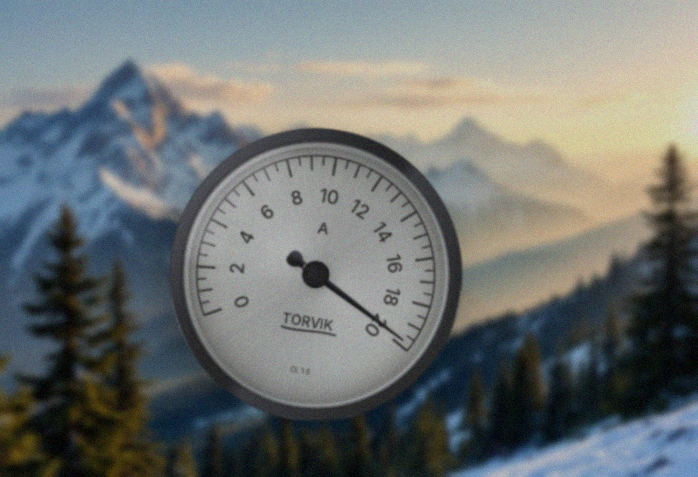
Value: A 19.75
